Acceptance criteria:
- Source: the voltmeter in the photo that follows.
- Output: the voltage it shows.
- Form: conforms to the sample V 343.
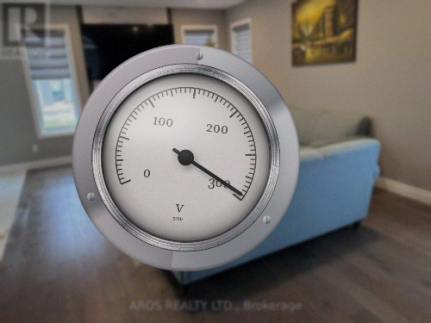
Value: V 295
